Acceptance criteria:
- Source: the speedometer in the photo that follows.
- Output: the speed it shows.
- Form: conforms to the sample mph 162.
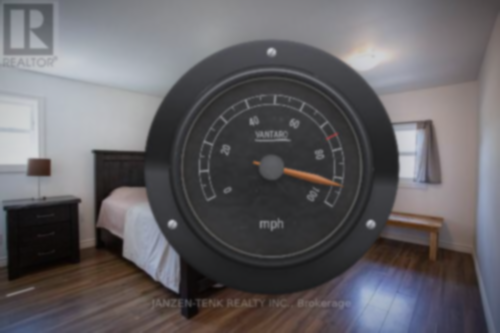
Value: mph 92.5
